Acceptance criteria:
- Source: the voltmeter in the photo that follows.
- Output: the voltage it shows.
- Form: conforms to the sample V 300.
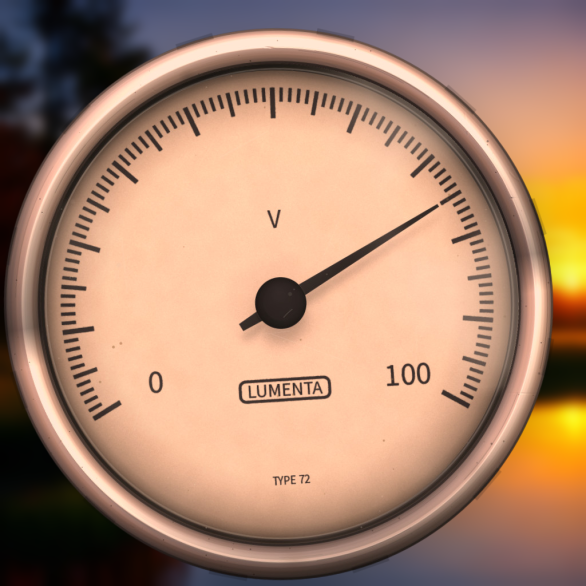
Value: V 75
